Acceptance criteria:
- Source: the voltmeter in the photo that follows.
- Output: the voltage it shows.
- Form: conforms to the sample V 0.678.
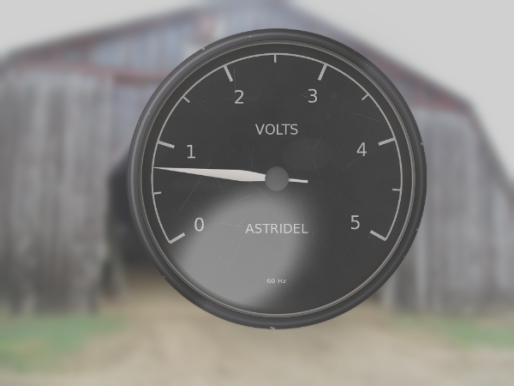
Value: V 0.75
